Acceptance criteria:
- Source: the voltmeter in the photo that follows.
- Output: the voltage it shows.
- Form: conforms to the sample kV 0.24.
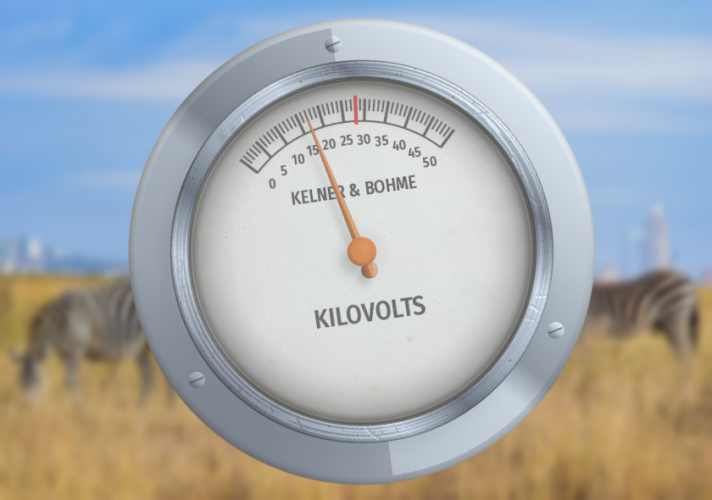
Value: kV 17
